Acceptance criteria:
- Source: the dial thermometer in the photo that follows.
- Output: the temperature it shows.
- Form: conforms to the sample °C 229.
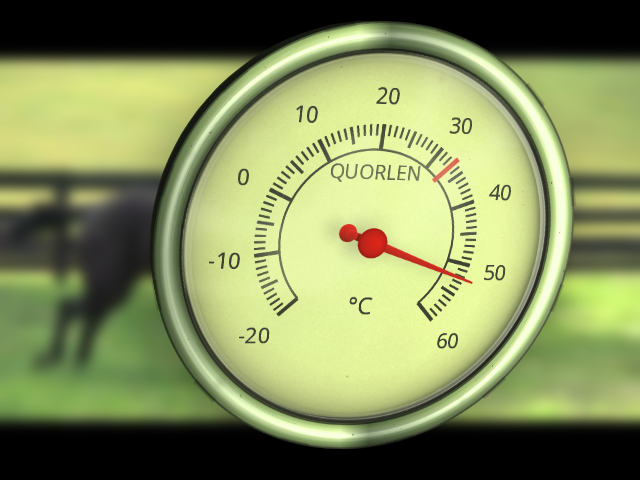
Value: °C 52
